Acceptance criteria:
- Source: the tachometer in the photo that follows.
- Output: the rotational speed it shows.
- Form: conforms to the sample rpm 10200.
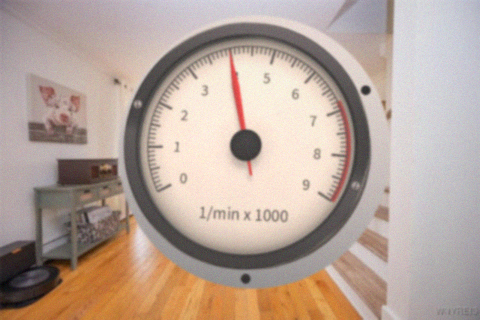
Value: rpm 4000
